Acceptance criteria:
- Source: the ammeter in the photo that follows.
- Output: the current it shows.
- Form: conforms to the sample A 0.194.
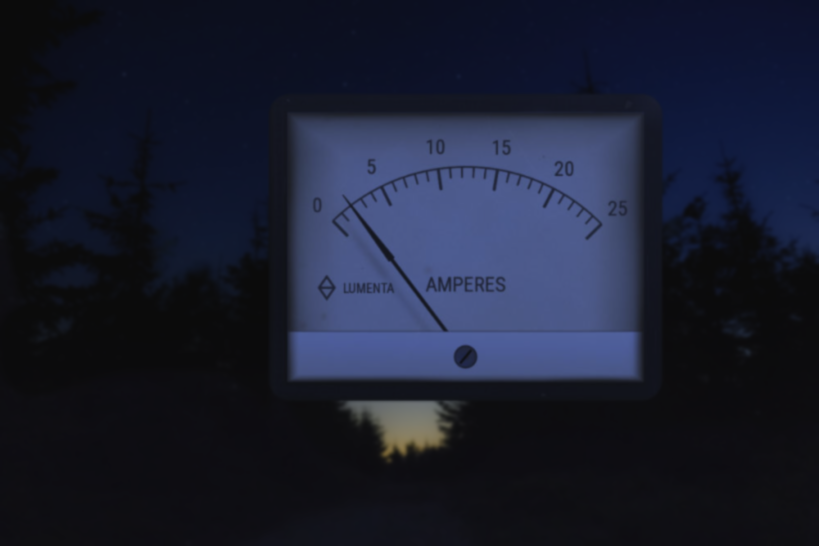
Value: A 2
